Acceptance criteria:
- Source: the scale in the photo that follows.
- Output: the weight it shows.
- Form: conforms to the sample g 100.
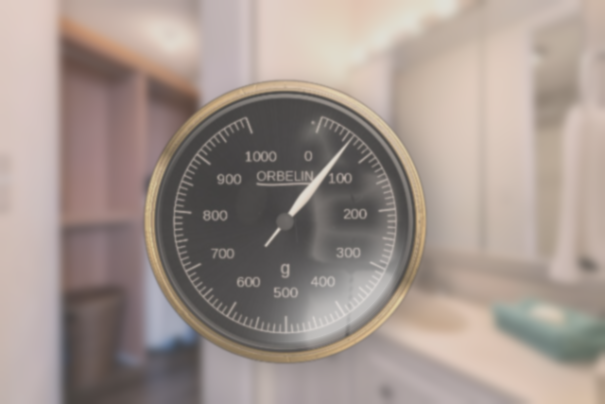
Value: g 60
